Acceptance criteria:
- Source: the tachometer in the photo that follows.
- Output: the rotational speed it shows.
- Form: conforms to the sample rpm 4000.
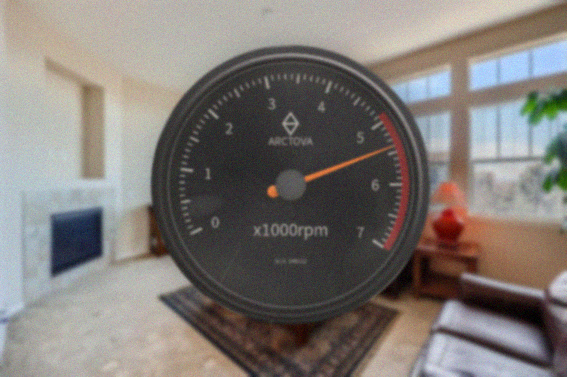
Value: rpm 5400
